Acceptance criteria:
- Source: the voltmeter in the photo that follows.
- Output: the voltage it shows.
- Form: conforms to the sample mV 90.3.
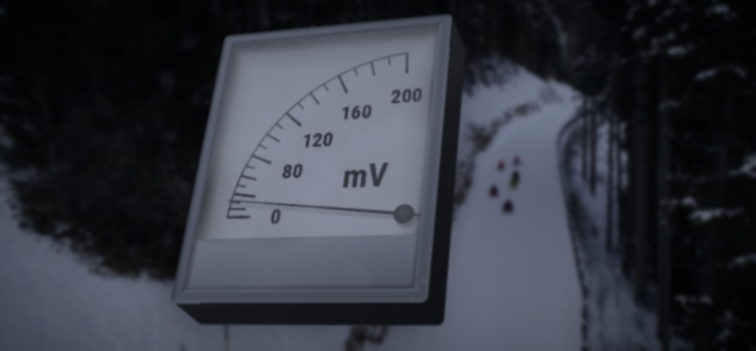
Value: mV 30
